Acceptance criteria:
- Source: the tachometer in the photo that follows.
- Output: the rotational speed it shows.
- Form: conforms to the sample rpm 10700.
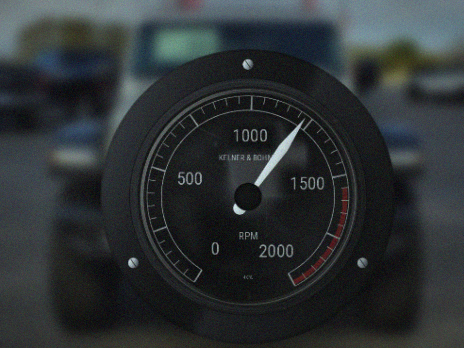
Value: rpm 1225
